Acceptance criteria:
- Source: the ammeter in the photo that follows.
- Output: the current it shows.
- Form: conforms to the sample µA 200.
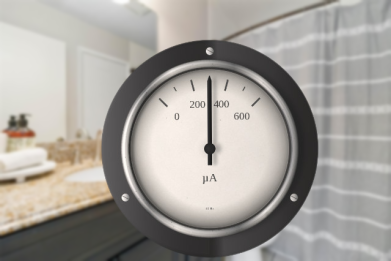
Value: µA 300
